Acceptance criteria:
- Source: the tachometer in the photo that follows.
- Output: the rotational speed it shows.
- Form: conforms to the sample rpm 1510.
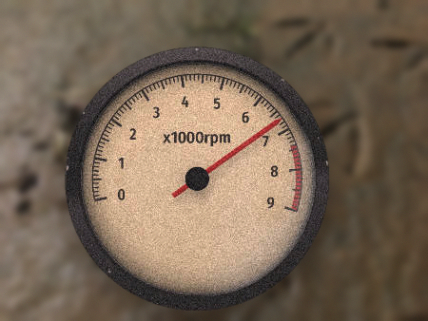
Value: rpm 6700
